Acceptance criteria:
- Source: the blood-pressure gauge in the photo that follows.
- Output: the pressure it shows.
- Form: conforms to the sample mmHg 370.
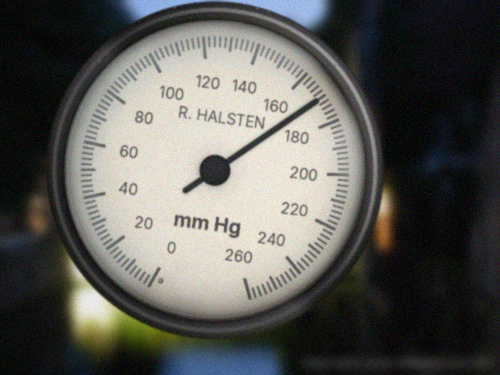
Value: mmHg 170
